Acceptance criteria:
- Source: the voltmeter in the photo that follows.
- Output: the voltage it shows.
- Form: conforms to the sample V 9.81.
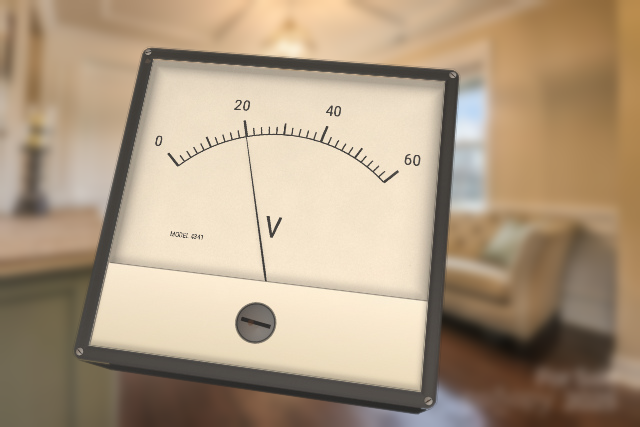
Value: V 20
